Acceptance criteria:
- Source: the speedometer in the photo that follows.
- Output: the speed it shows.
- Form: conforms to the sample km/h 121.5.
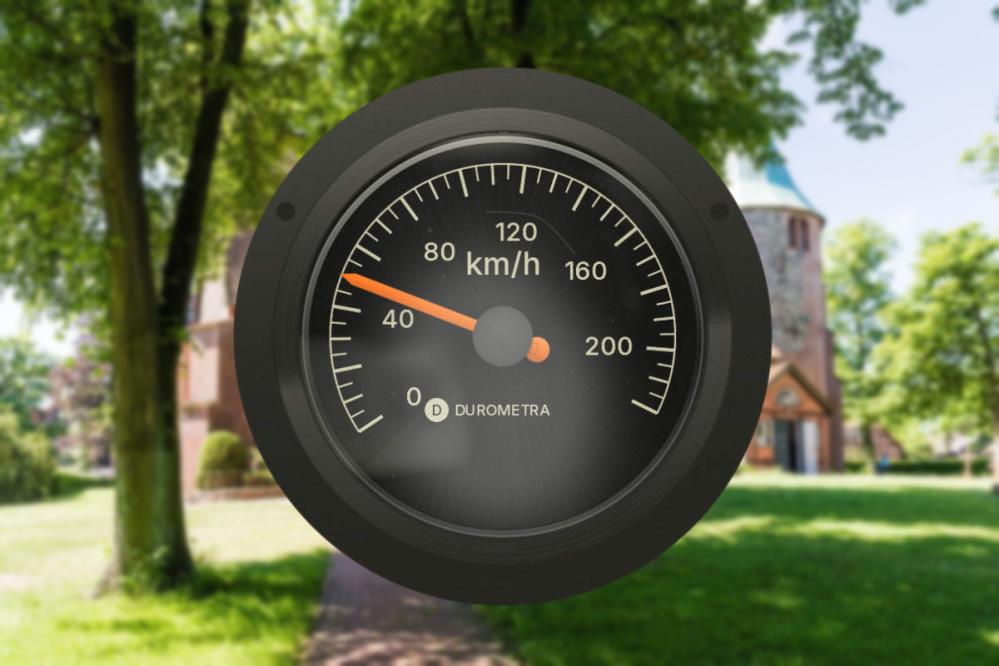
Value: km/h 50
